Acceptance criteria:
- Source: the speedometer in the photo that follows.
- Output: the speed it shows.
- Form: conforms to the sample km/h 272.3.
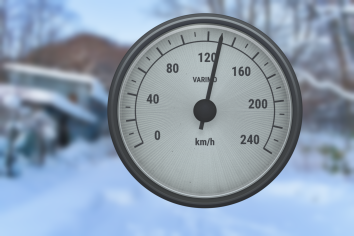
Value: km/h 130
